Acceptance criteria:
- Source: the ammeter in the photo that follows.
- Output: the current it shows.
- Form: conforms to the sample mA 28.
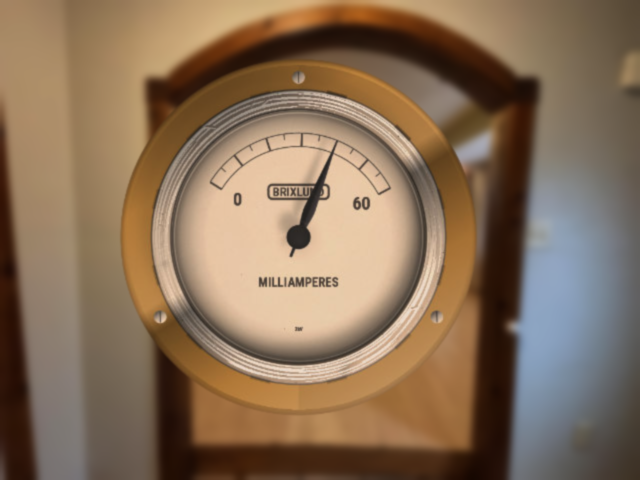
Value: mA 40
